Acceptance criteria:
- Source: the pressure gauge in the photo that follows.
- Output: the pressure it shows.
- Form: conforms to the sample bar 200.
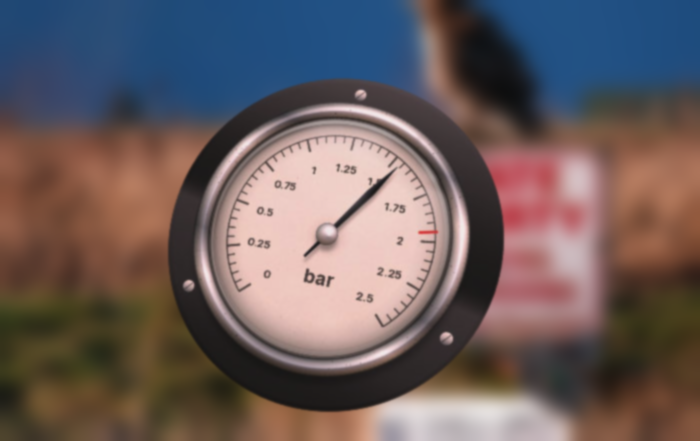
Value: bar 1.55
